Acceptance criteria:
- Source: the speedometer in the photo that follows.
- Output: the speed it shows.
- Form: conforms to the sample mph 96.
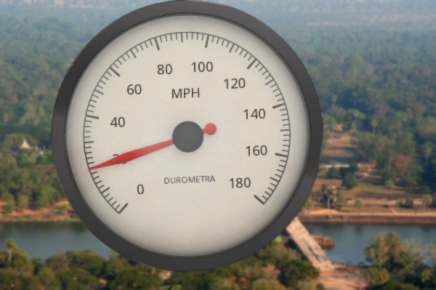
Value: mph 20
